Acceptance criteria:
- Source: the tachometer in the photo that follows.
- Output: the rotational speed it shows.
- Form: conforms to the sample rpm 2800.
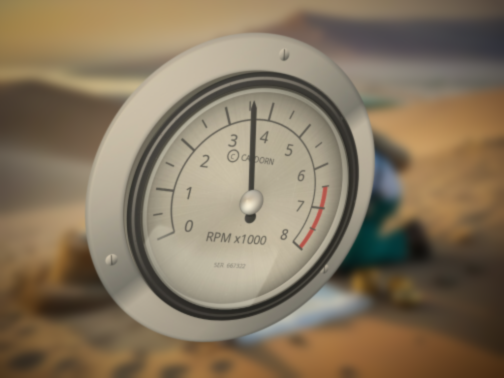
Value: rpm 3500
